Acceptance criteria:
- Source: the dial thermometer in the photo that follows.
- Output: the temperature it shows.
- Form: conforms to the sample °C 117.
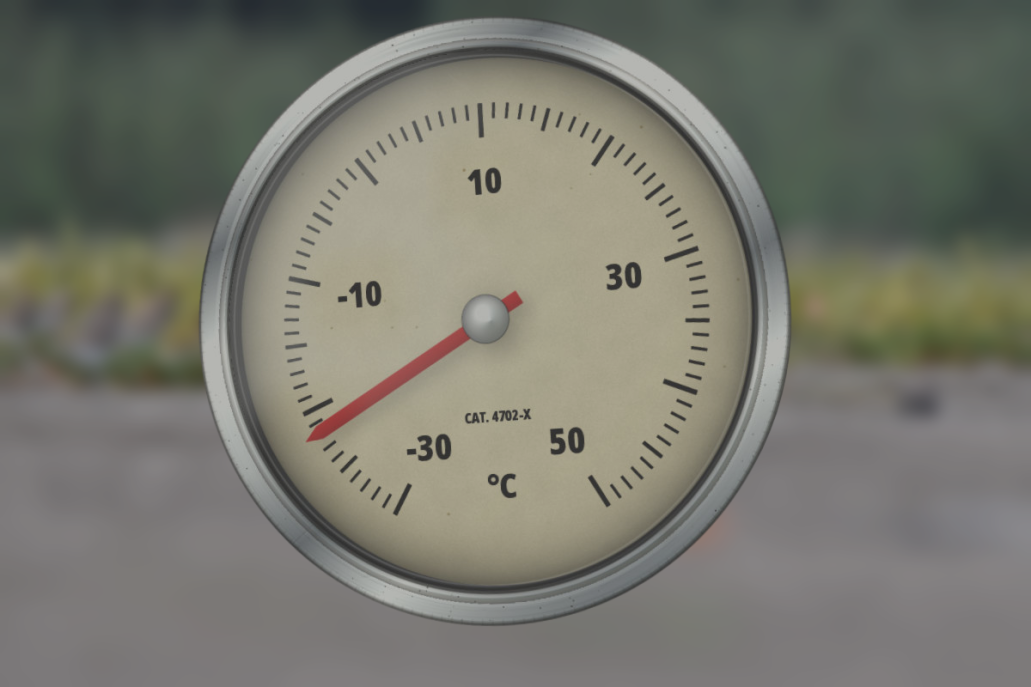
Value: °C -22
